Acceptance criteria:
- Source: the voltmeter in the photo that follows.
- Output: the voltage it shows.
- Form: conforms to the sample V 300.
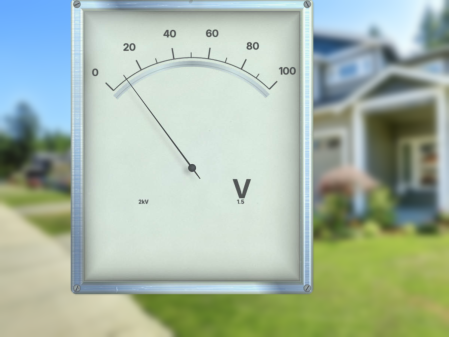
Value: V 10
